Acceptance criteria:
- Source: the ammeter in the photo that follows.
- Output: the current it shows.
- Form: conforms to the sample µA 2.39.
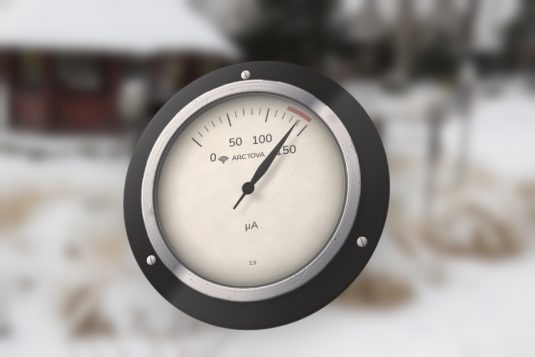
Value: µA 140
